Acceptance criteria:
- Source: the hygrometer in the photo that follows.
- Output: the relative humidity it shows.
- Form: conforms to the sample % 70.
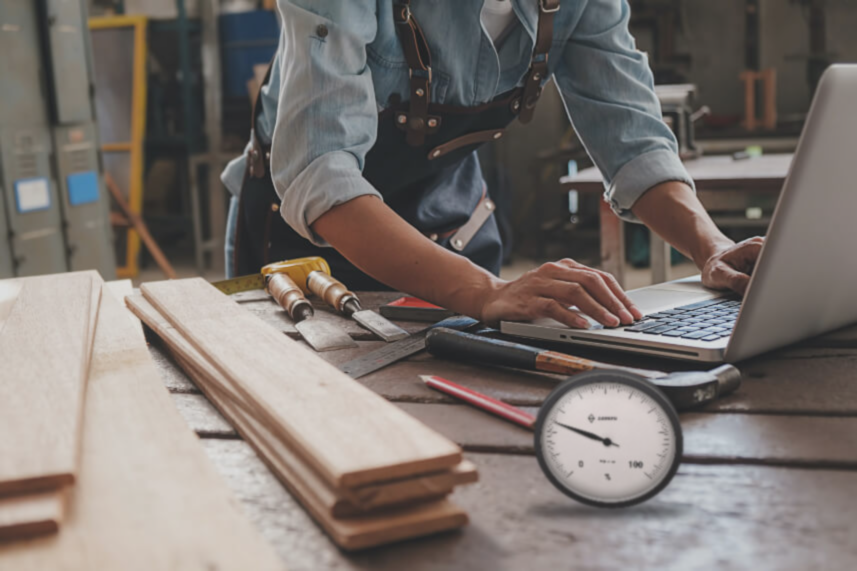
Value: % 25
